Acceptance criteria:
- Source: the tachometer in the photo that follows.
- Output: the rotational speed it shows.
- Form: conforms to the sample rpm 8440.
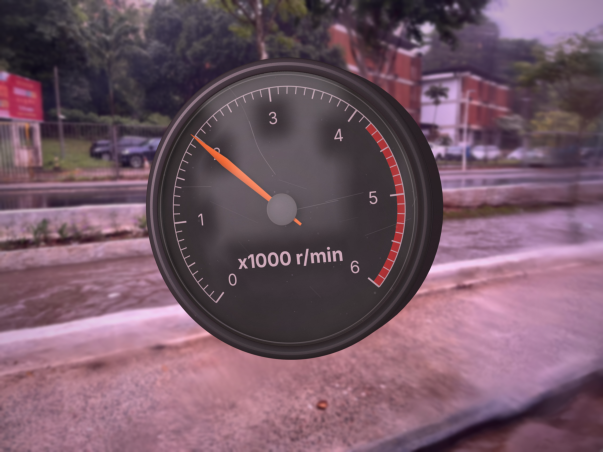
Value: rpm 2000
